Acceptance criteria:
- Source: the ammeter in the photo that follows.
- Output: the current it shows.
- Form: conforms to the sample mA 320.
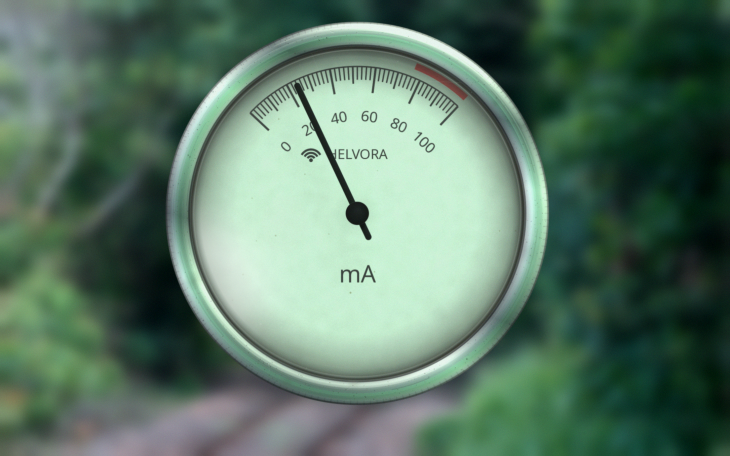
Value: mA 24
